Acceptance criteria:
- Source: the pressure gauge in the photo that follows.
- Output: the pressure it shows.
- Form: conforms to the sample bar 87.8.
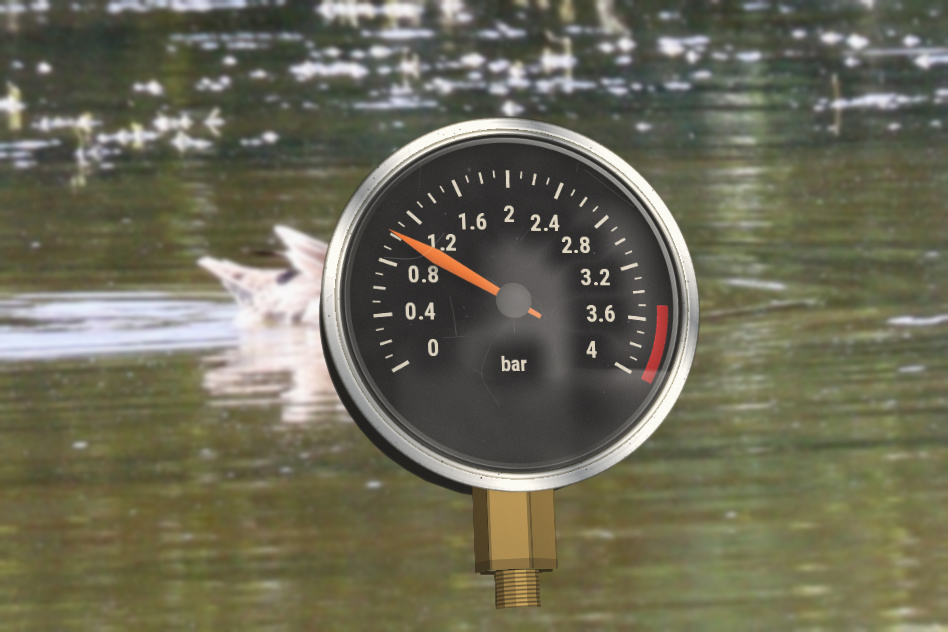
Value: bar 1
